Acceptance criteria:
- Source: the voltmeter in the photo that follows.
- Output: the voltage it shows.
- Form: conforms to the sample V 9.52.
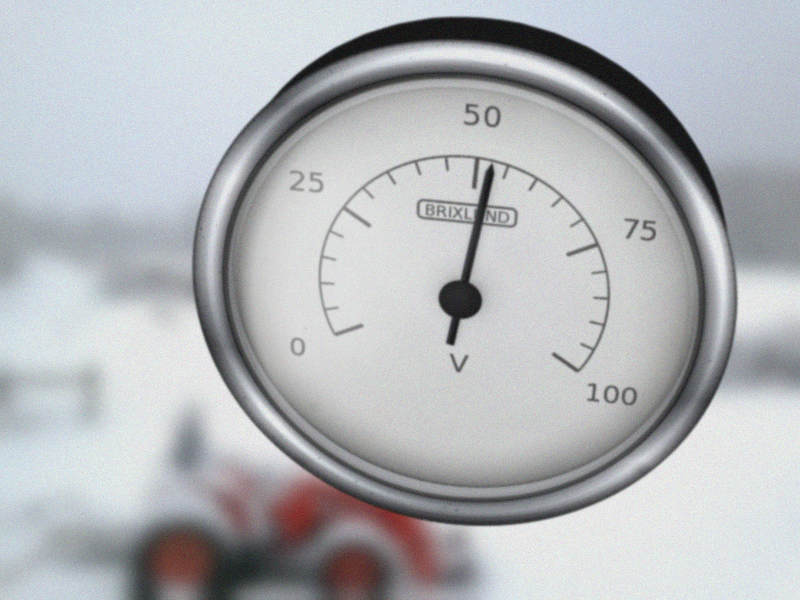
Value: V 52.5
